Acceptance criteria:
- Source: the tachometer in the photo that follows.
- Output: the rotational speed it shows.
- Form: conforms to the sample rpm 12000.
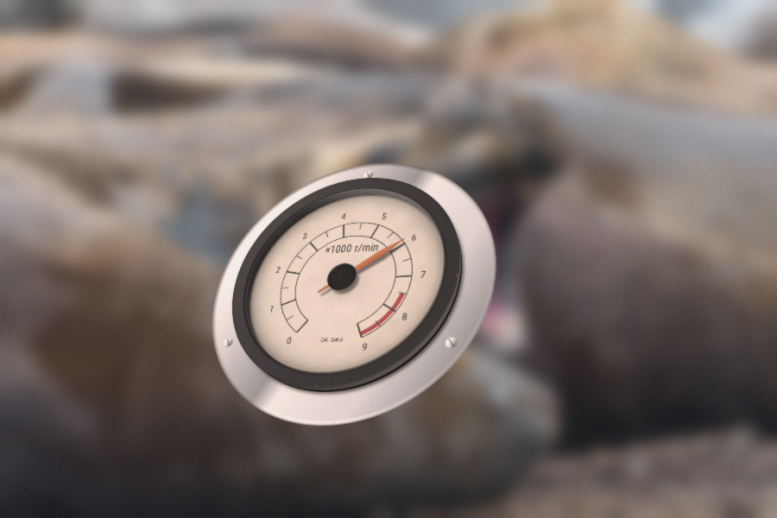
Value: rpm 6000
